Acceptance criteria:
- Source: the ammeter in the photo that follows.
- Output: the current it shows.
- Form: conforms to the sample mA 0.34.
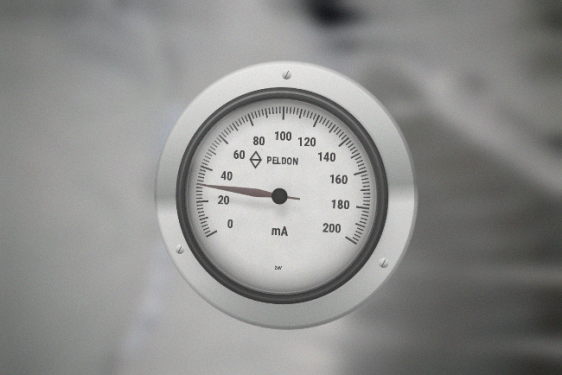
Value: mA 30
